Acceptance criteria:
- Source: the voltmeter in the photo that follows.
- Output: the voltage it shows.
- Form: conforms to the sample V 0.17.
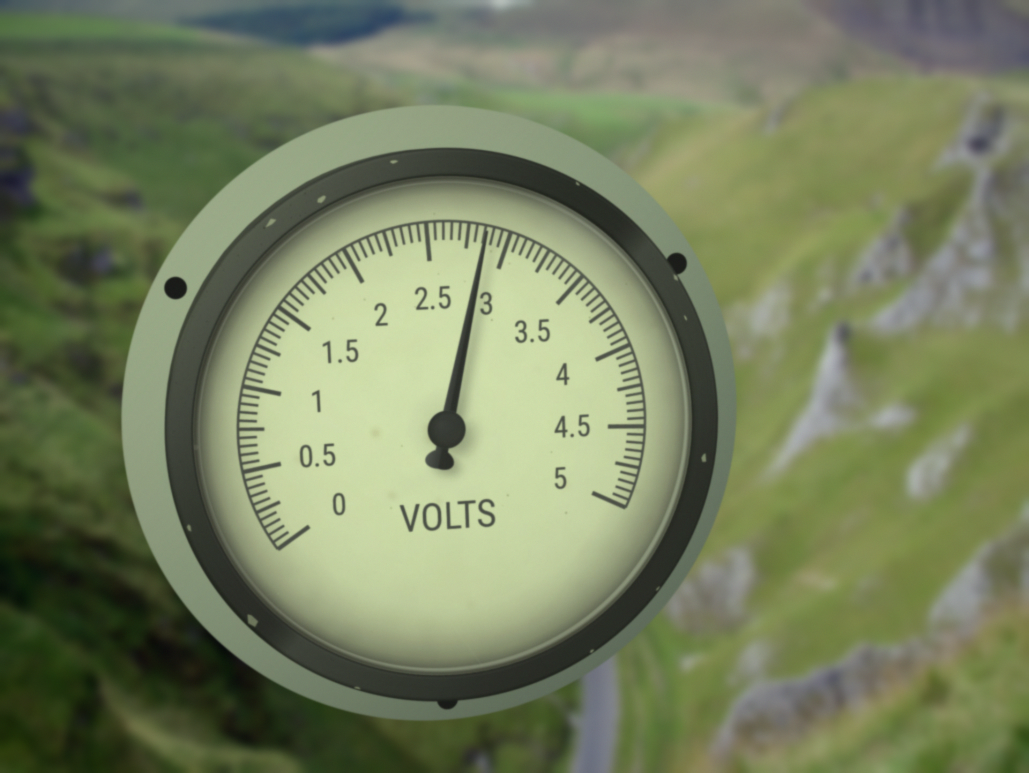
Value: V 2.85
